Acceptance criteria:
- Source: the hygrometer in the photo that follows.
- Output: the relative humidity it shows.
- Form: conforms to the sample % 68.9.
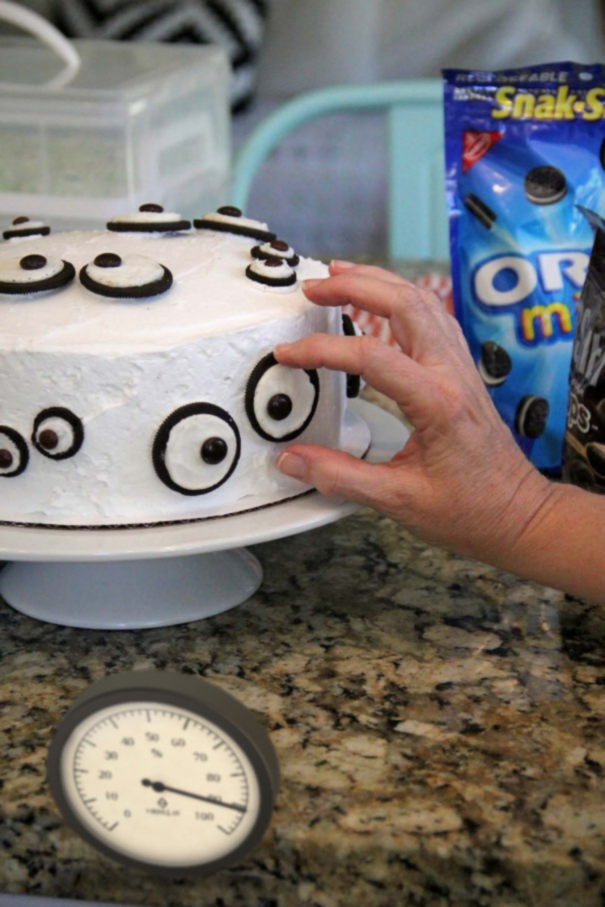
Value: % 90
